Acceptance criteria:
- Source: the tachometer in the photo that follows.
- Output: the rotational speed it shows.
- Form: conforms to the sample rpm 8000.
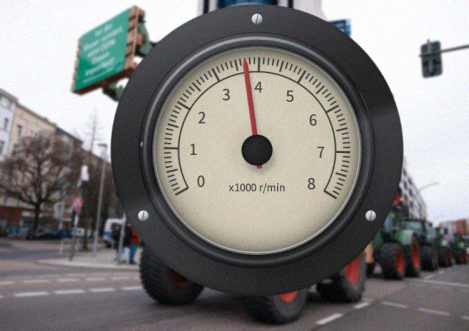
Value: rpm 3700
